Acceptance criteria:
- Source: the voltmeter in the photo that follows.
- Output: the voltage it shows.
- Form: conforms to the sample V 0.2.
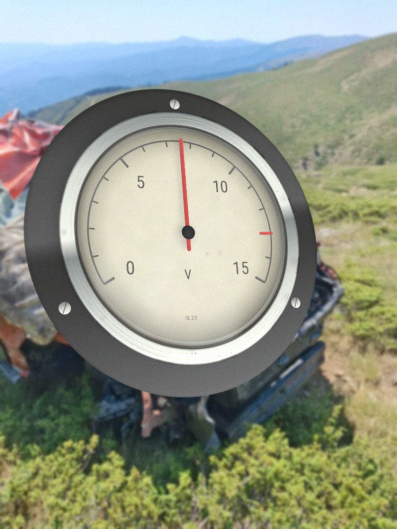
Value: V 7.5
